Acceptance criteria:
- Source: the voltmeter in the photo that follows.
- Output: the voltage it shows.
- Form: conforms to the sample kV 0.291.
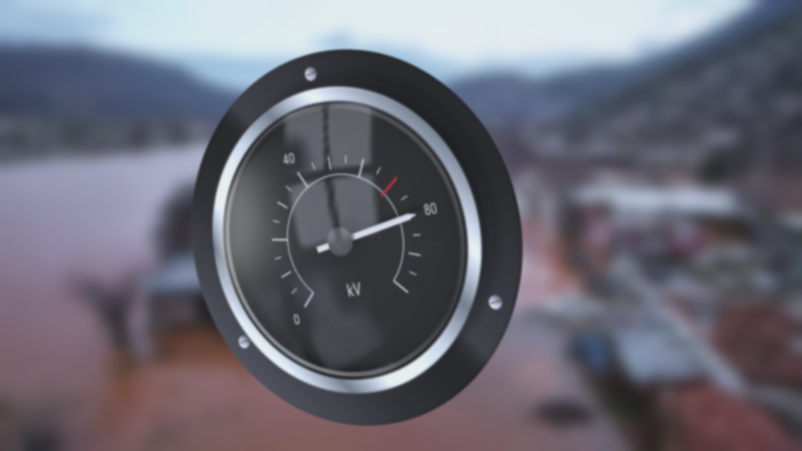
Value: kV 80
